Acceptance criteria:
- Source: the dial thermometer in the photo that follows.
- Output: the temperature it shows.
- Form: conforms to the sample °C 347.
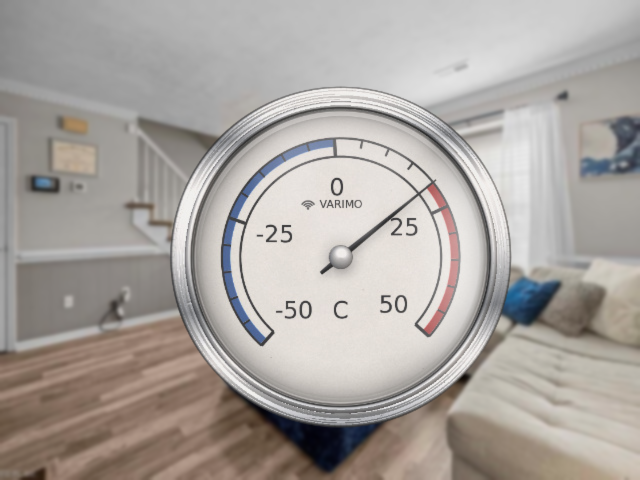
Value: °C 20
